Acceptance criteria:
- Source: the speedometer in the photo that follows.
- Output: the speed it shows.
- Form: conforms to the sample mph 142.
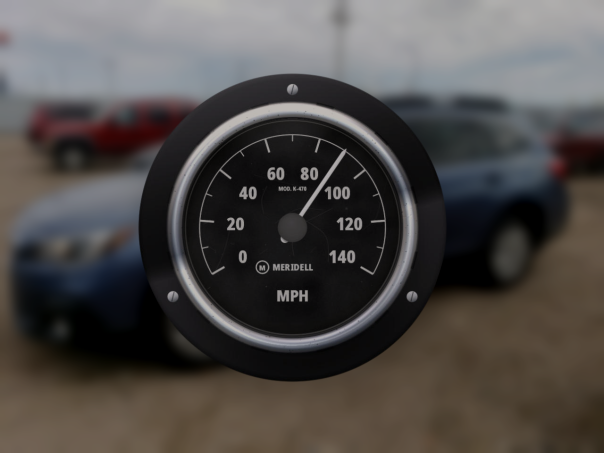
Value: mph 90
